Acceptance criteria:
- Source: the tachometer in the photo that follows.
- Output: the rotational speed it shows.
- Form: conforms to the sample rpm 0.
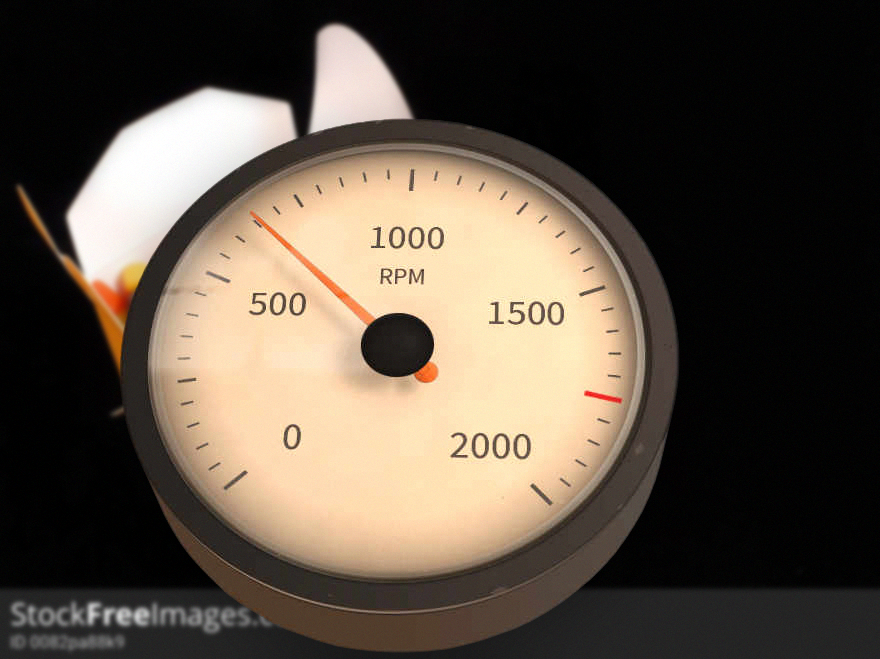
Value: rpm 650
